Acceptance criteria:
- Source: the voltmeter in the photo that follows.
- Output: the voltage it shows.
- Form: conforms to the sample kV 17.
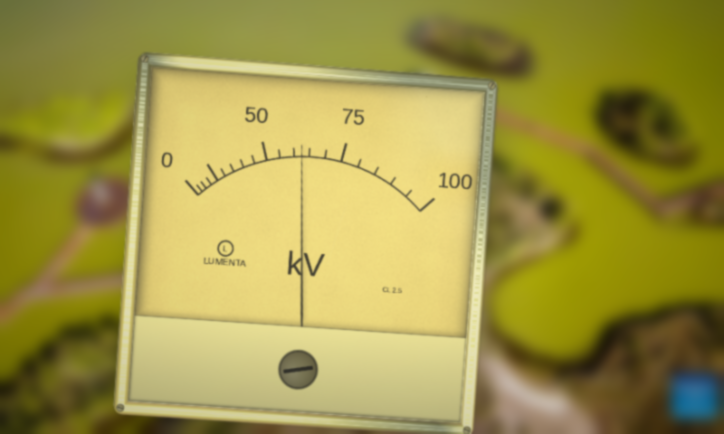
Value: kV 62.5
